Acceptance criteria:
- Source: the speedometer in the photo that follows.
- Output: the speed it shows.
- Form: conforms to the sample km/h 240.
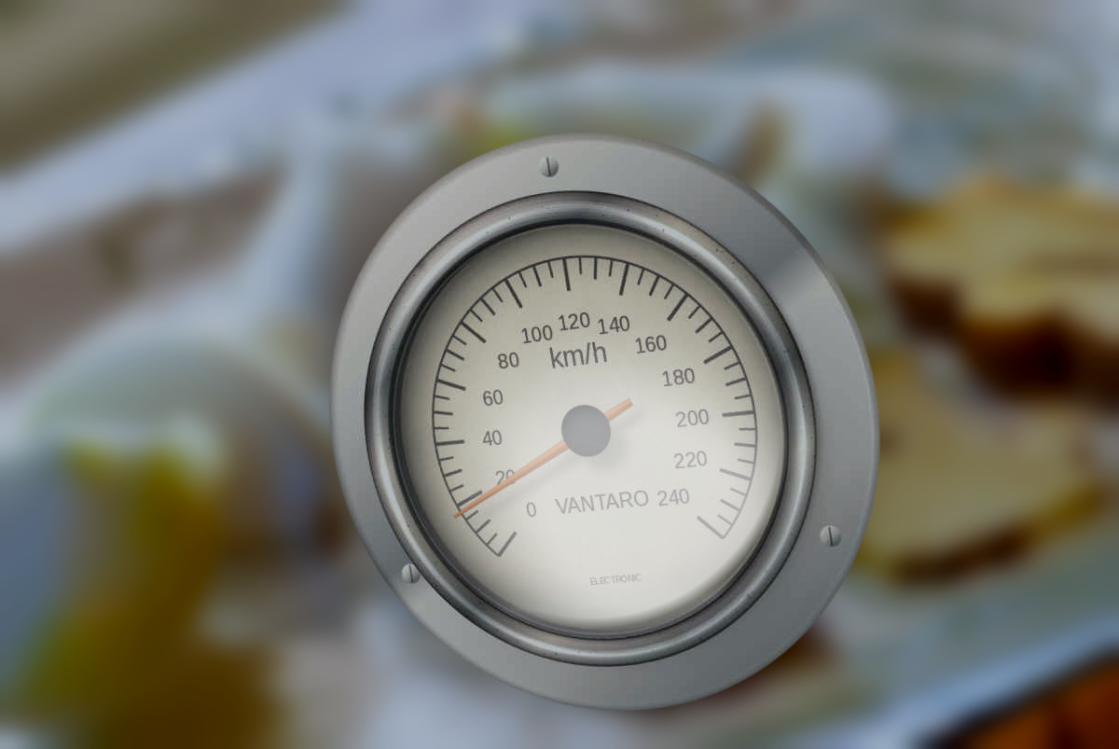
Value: km/h 17.5
